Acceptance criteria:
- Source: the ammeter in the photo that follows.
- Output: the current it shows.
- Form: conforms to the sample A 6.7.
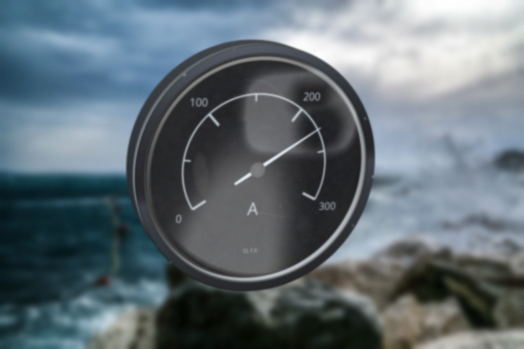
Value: A 225
